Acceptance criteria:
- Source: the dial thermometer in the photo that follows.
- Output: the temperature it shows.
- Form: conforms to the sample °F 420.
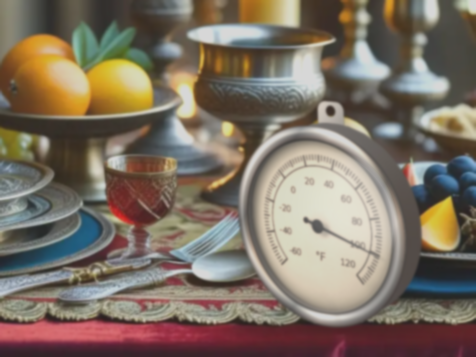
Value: °F 100
